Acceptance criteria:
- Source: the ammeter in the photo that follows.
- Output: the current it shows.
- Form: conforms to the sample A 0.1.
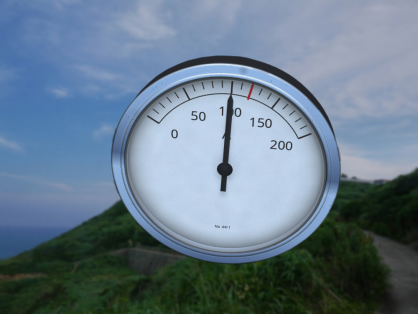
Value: A 100
